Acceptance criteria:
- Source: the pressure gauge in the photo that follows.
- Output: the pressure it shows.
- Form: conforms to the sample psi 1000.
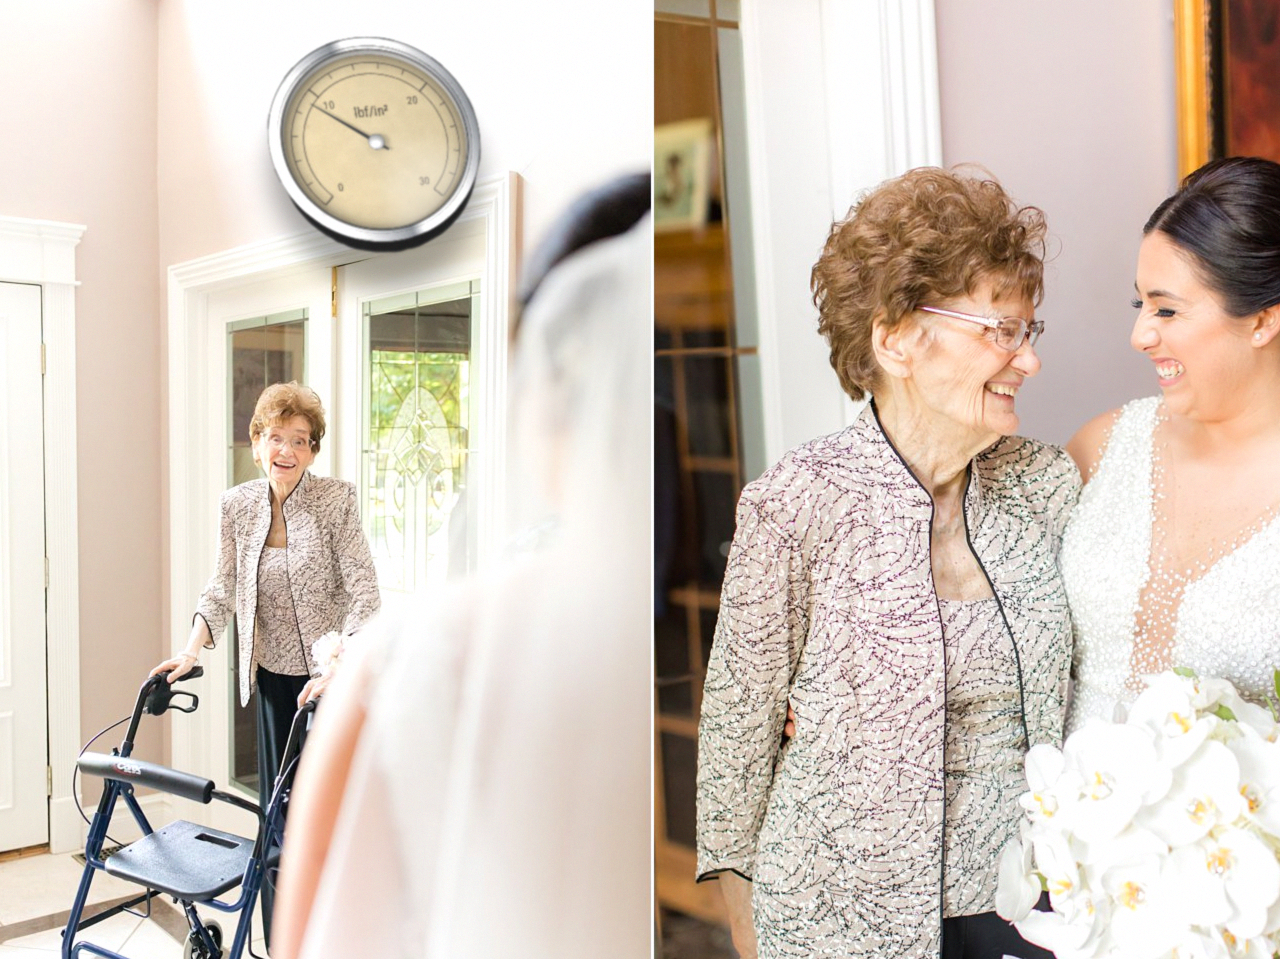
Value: psi 9
